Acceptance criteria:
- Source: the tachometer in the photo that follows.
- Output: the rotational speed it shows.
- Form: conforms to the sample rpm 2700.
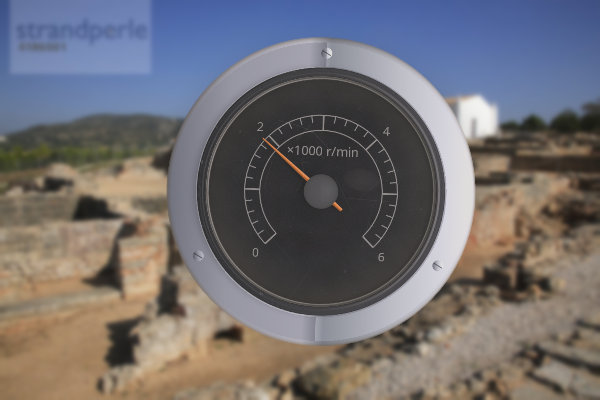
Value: rpm 1900
